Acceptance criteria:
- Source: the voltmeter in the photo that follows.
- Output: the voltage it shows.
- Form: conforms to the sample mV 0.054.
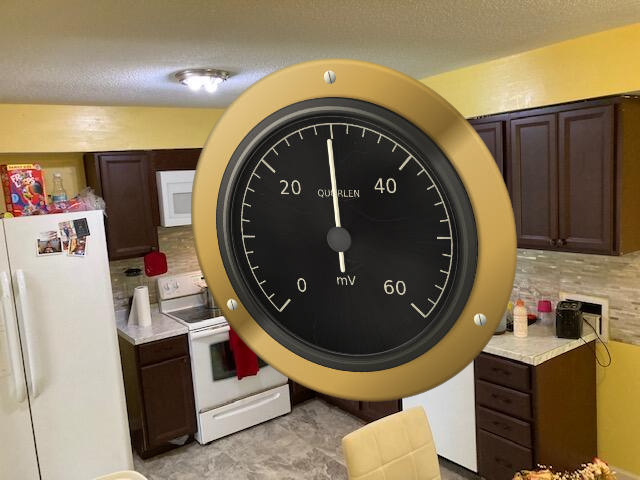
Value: mV 30
